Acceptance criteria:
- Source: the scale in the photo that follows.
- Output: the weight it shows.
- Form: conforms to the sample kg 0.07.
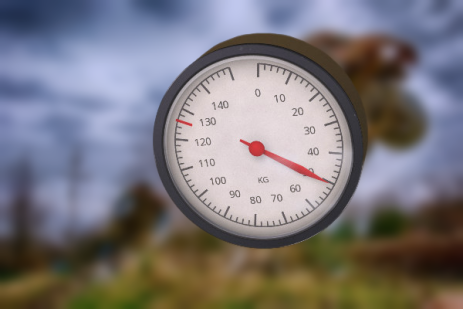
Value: kg 50
